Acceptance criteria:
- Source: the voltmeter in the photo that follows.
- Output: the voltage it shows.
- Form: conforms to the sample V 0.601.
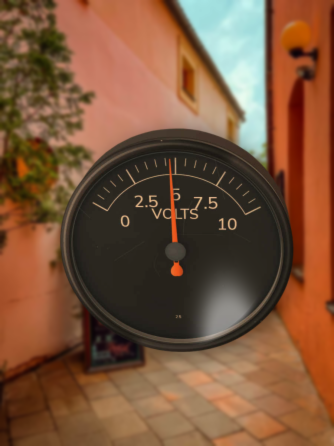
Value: V 4.75
